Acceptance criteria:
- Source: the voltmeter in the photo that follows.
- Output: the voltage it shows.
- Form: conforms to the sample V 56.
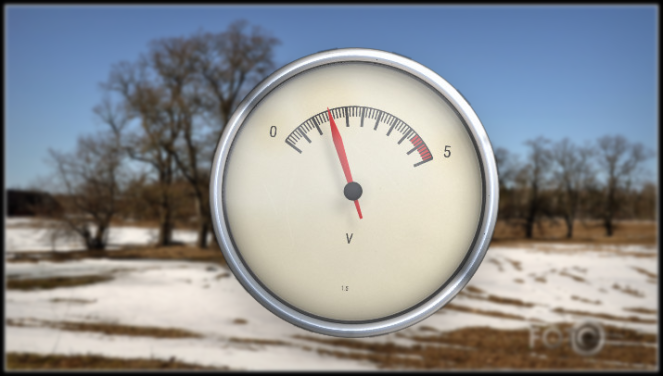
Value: V 1.5
